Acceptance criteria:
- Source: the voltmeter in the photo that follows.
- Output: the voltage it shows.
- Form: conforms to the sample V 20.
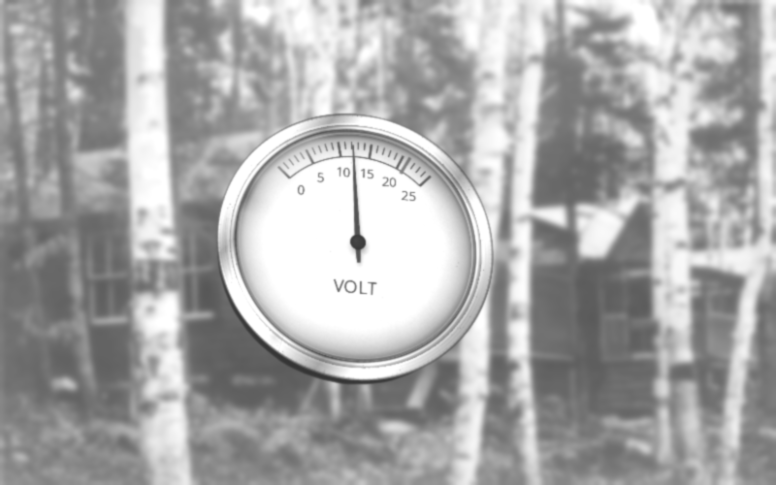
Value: V 12
